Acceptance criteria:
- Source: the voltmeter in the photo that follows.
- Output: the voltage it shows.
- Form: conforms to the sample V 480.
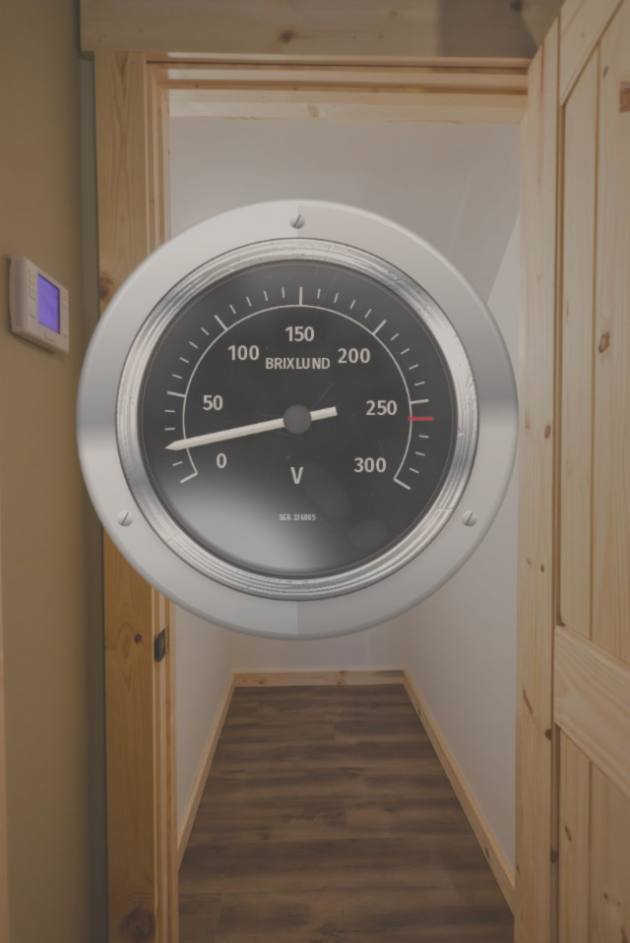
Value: V 20
